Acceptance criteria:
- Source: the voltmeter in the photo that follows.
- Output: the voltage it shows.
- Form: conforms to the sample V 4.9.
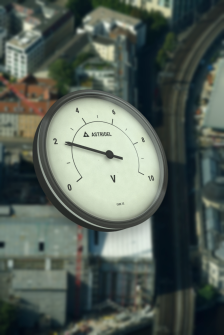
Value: V 2
